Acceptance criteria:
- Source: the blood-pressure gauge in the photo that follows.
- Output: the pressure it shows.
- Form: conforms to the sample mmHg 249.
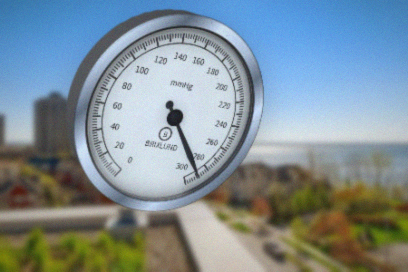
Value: mmHg 290
